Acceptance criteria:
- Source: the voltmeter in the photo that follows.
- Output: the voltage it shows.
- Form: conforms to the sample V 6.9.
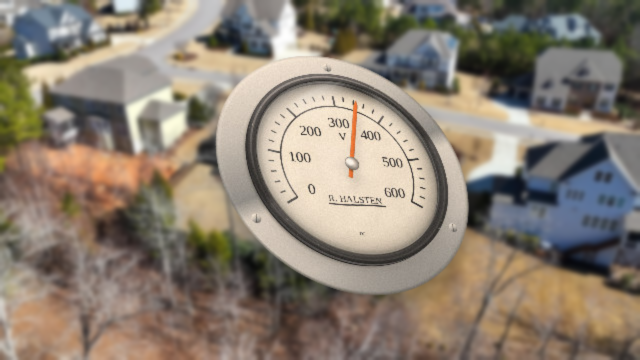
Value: V 340
